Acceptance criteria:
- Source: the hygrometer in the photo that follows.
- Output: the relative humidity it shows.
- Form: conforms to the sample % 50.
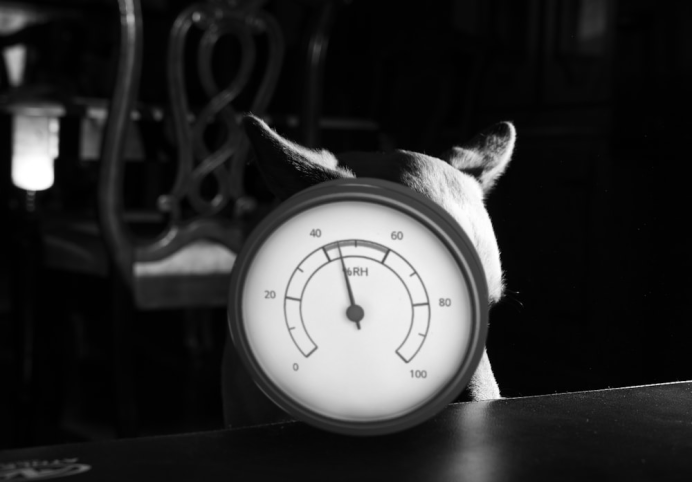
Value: % 45
